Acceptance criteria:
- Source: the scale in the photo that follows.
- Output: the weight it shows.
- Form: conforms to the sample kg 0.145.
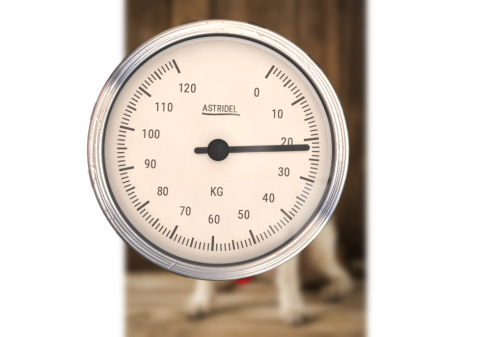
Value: kg 22
